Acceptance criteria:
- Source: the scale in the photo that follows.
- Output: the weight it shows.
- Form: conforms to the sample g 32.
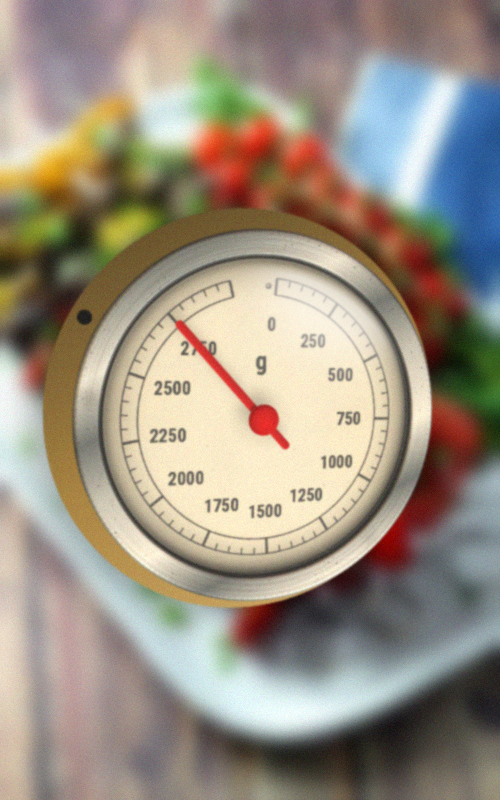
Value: g 2750
